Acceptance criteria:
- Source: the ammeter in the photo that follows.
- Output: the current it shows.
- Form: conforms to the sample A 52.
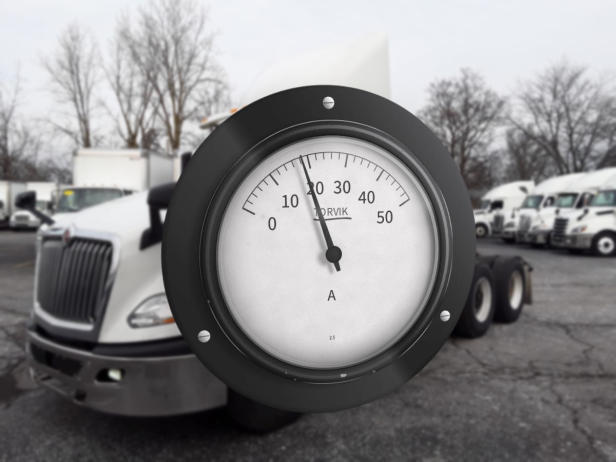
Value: A 18
